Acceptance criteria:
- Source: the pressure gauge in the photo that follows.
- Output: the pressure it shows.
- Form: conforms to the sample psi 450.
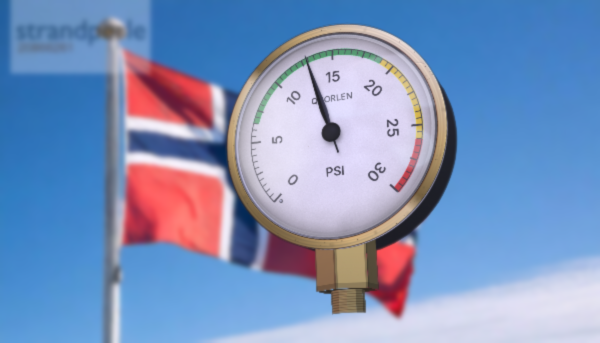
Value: psi 13
